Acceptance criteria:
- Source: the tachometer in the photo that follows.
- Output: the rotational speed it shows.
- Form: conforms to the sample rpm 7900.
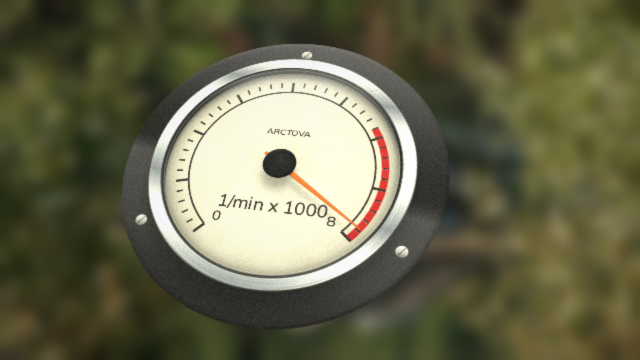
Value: rpm 7800
